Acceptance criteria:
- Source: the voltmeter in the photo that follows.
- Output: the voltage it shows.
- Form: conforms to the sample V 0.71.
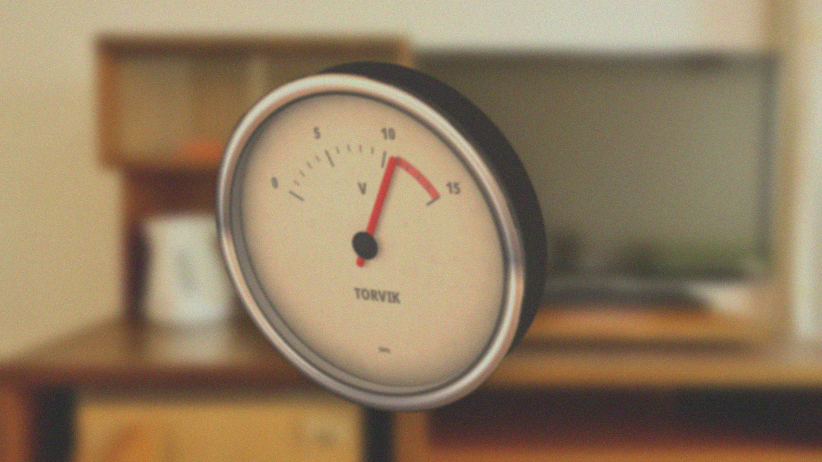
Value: V 11
